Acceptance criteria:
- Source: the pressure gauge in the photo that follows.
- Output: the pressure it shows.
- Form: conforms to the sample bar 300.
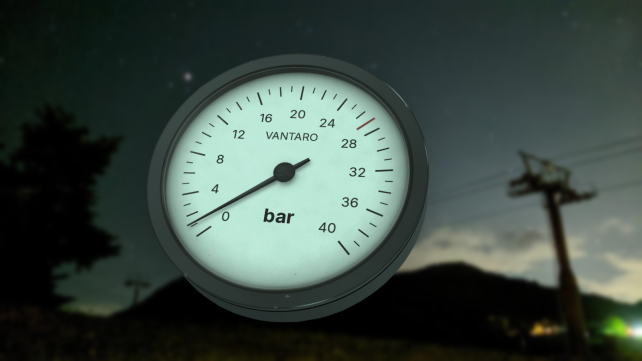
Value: bar 1
